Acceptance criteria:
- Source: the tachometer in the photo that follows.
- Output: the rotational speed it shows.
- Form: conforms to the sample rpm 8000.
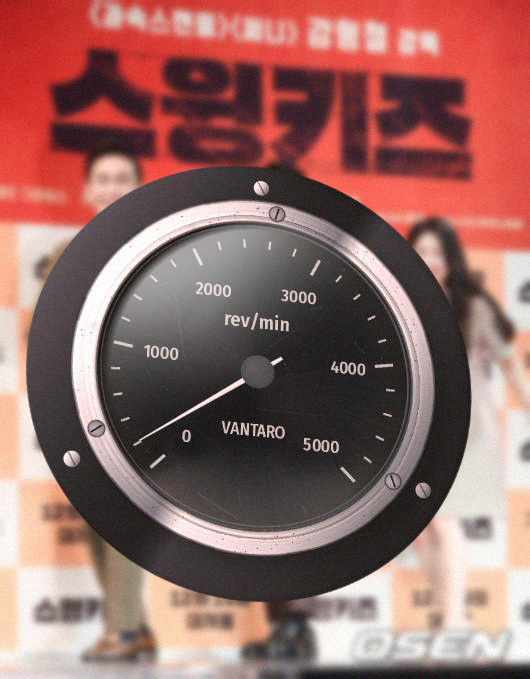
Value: rpm 200
